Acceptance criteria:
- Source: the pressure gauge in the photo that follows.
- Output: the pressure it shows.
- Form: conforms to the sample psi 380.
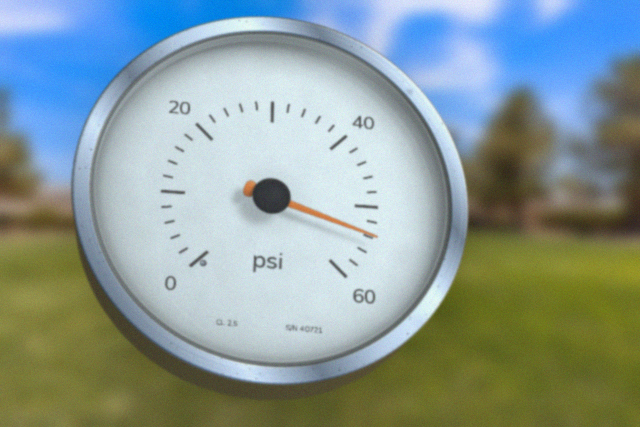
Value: psi 54
